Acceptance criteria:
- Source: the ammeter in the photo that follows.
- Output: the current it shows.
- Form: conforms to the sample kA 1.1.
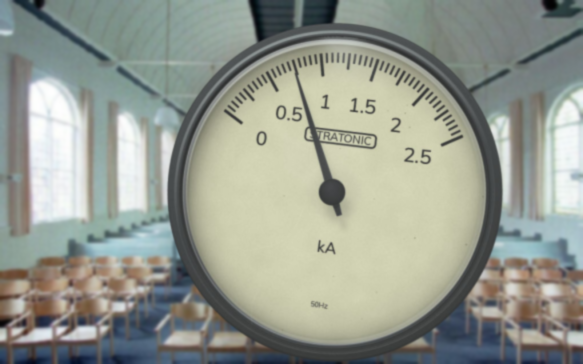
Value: kA 0.75
